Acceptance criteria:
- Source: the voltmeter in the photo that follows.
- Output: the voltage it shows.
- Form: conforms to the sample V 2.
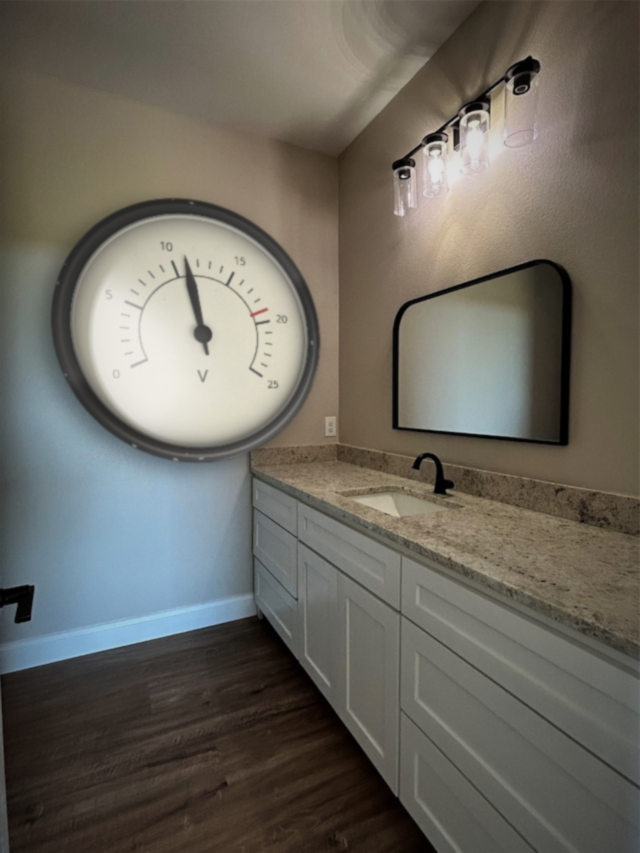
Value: V 11
